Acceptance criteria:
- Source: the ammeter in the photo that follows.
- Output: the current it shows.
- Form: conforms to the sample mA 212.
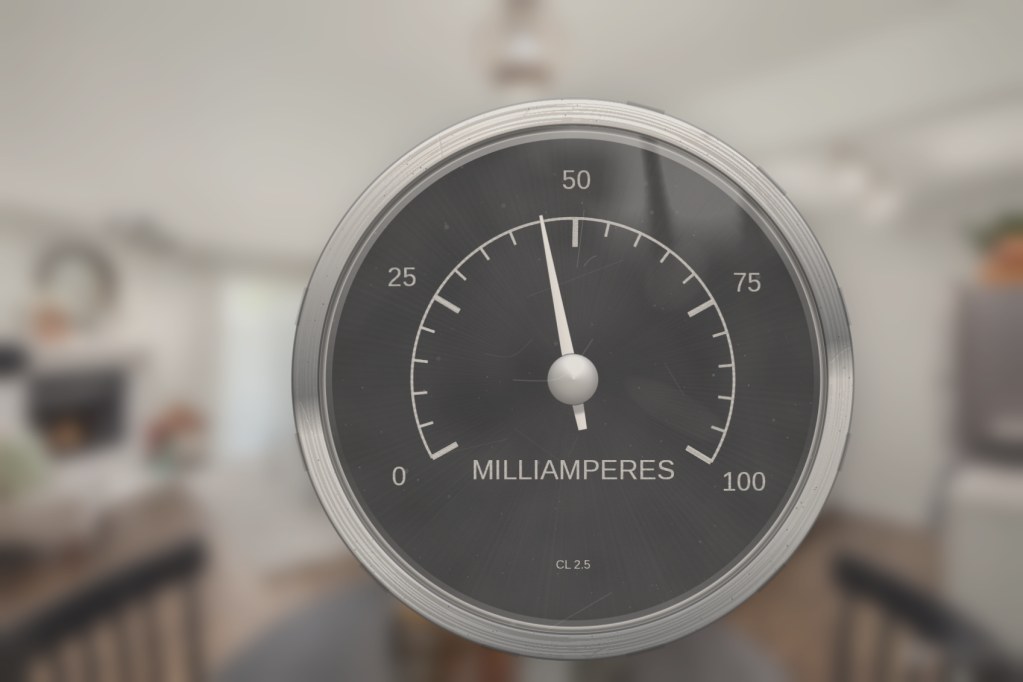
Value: mA 45
